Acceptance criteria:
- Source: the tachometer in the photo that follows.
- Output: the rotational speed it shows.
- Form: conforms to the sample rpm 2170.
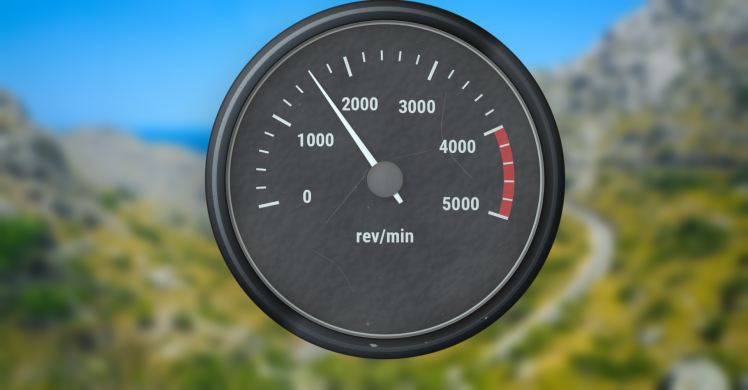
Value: rpm 1600
